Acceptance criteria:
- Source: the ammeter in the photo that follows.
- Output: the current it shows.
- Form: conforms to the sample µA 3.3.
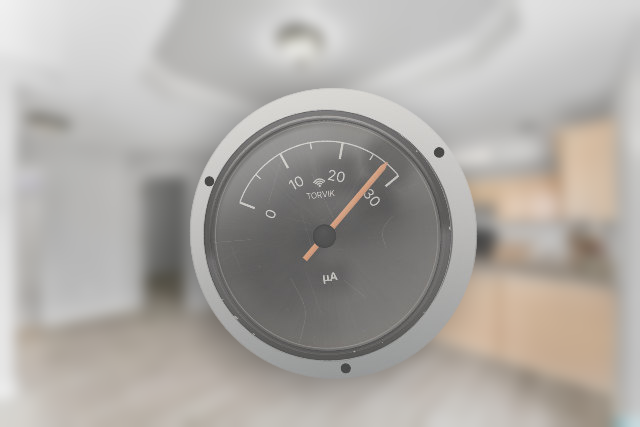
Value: µA 27.5
